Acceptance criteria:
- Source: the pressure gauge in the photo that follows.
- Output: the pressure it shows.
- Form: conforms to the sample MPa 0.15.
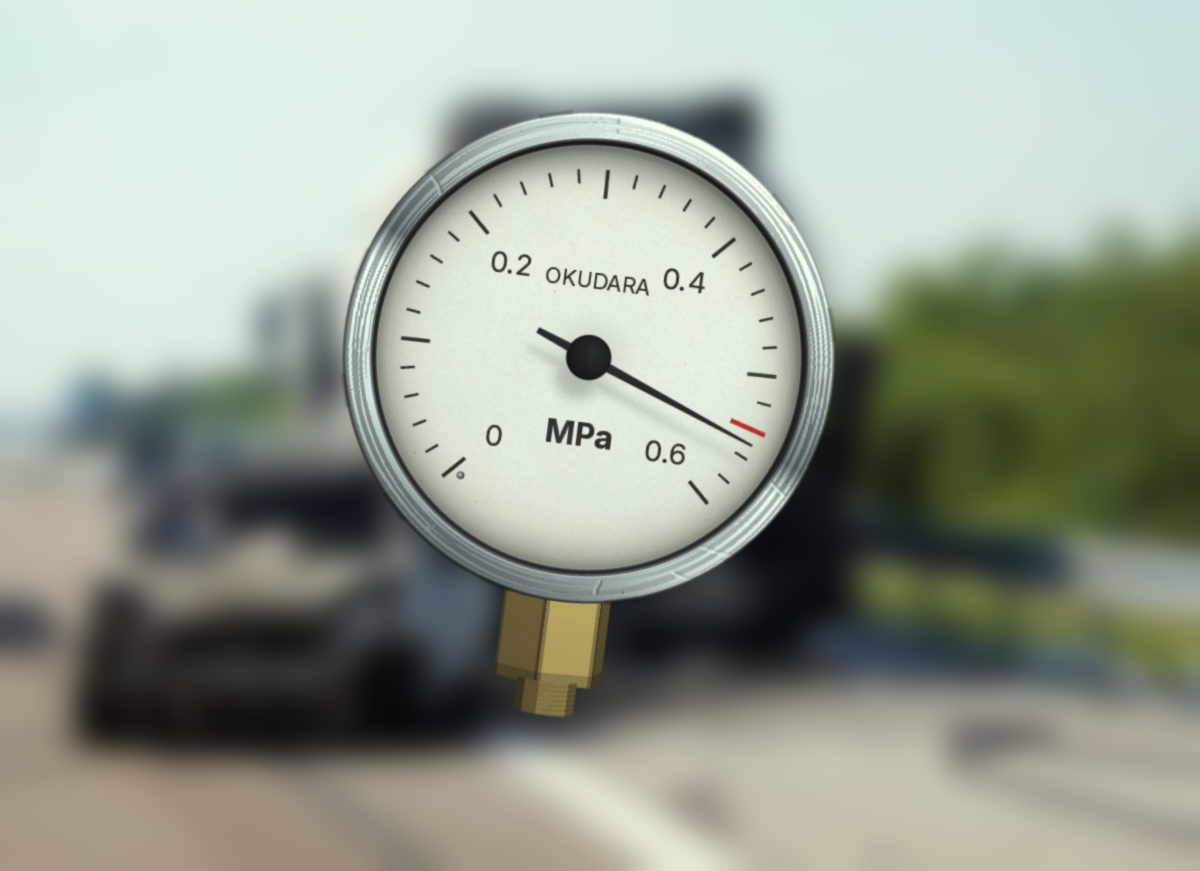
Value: MPa 0.55
